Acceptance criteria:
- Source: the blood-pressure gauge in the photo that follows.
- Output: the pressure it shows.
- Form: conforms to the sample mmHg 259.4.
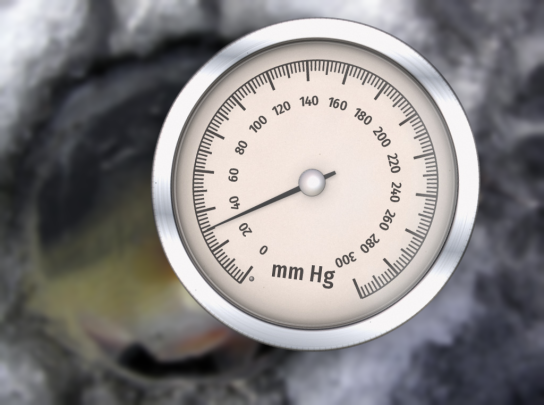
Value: mmHg 30
